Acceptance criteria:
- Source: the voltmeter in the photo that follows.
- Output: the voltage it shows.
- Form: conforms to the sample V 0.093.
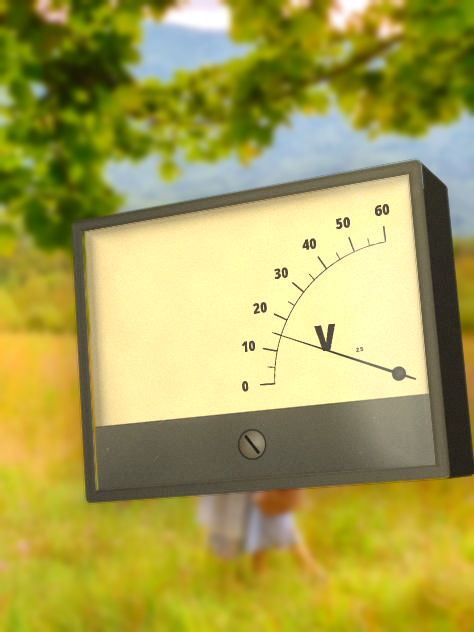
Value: V 15
